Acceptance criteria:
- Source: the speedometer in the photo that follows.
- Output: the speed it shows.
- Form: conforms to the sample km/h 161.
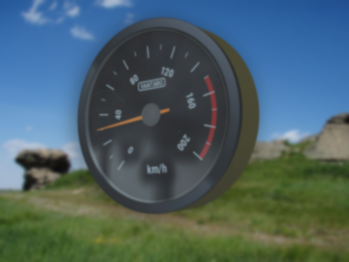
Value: km/h 30
